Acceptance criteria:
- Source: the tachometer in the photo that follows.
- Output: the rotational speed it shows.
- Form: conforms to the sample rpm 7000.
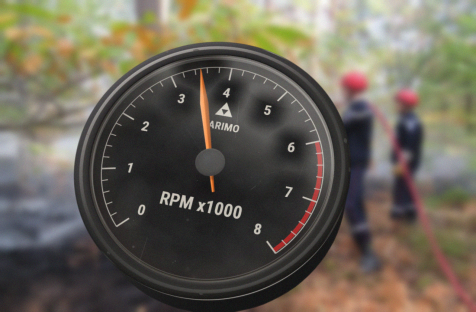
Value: rpm 3500
